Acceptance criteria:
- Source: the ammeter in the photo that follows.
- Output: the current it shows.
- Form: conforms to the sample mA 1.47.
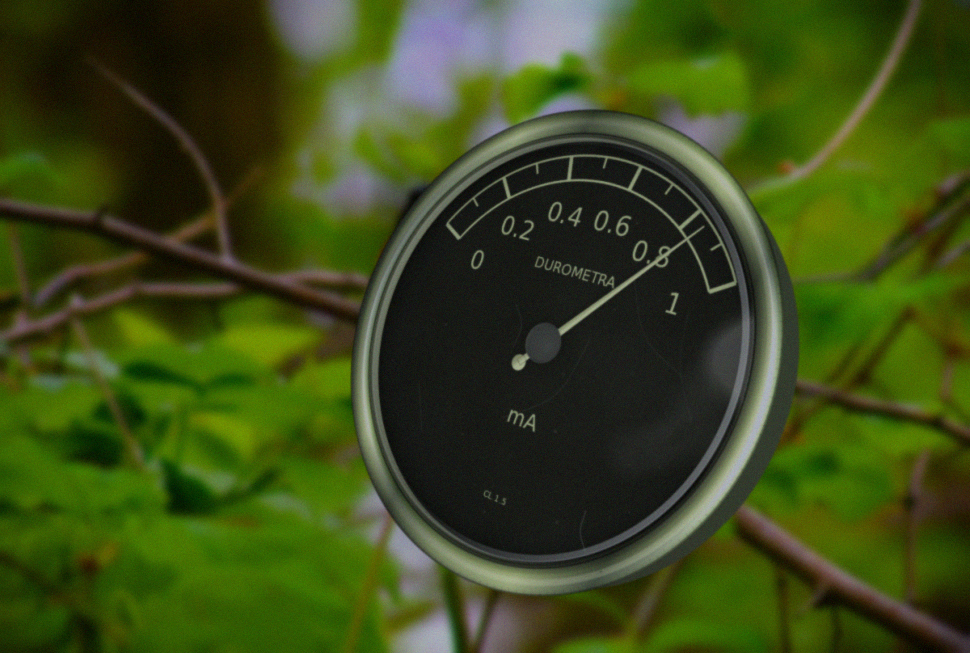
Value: mA 0.85
